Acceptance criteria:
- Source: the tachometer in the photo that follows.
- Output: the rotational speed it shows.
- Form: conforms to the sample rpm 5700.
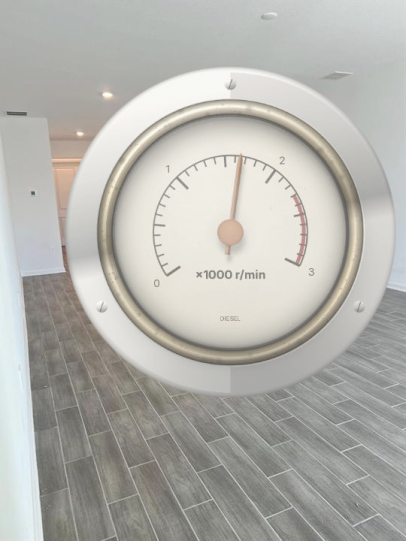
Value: rpm 1650
